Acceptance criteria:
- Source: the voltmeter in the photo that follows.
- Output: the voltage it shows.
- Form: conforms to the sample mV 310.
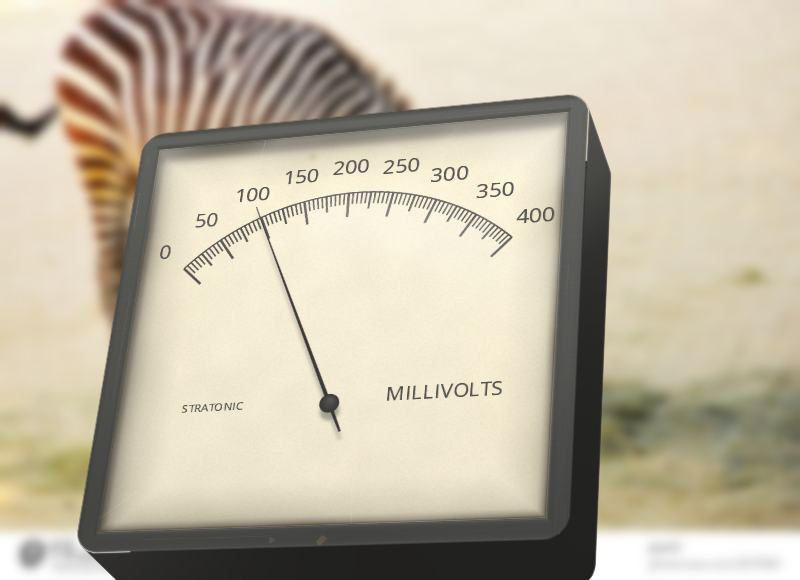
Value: mV 100
